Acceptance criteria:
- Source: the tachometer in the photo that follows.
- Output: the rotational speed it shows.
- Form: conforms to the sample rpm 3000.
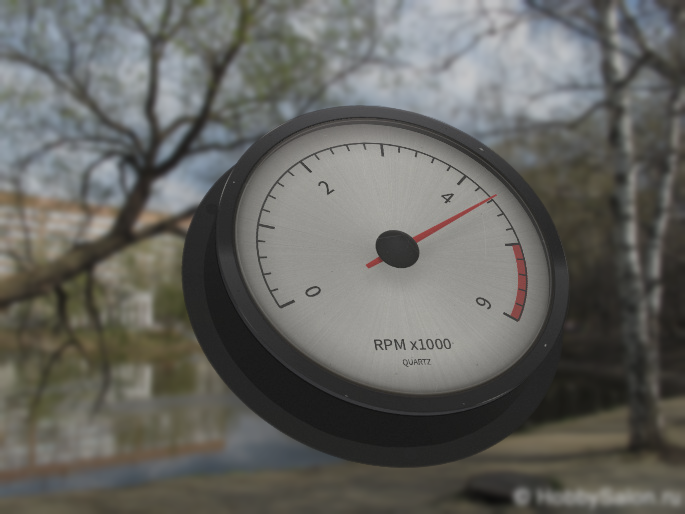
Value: rpm 4400
